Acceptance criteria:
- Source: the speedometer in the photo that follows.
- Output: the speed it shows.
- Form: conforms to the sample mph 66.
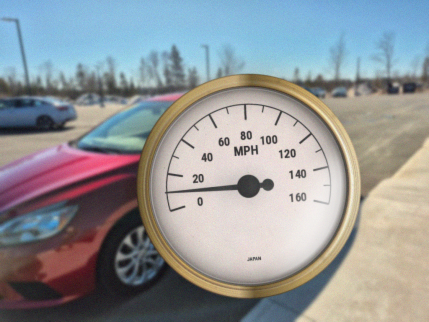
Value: mph 10
